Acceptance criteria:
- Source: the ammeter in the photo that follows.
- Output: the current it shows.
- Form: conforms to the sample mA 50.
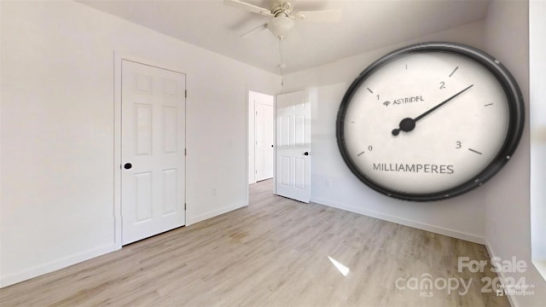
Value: mA 2.25
